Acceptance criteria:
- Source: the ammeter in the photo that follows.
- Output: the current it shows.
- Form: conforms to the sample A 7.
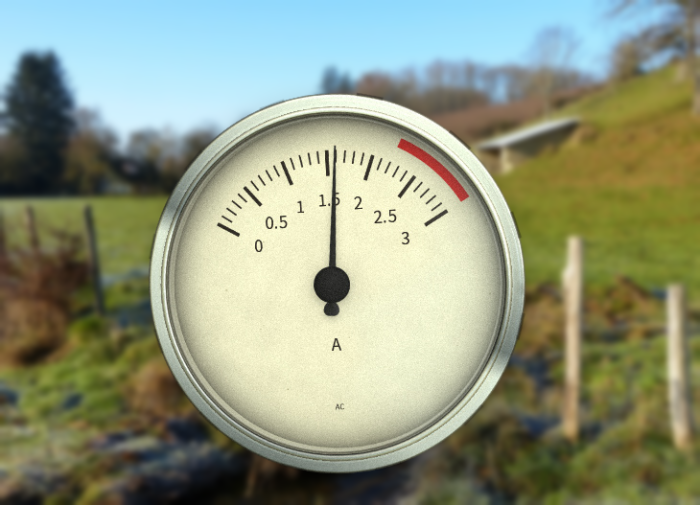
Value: A 1.6
